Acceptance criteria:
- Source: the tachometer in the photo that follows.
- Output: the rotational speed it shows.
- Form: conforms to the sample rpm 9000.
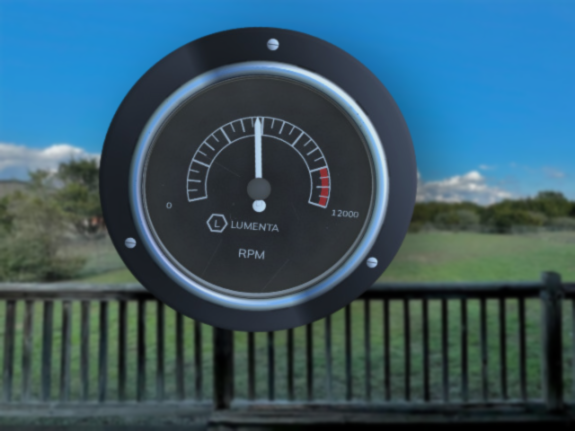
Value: rpm 5750
